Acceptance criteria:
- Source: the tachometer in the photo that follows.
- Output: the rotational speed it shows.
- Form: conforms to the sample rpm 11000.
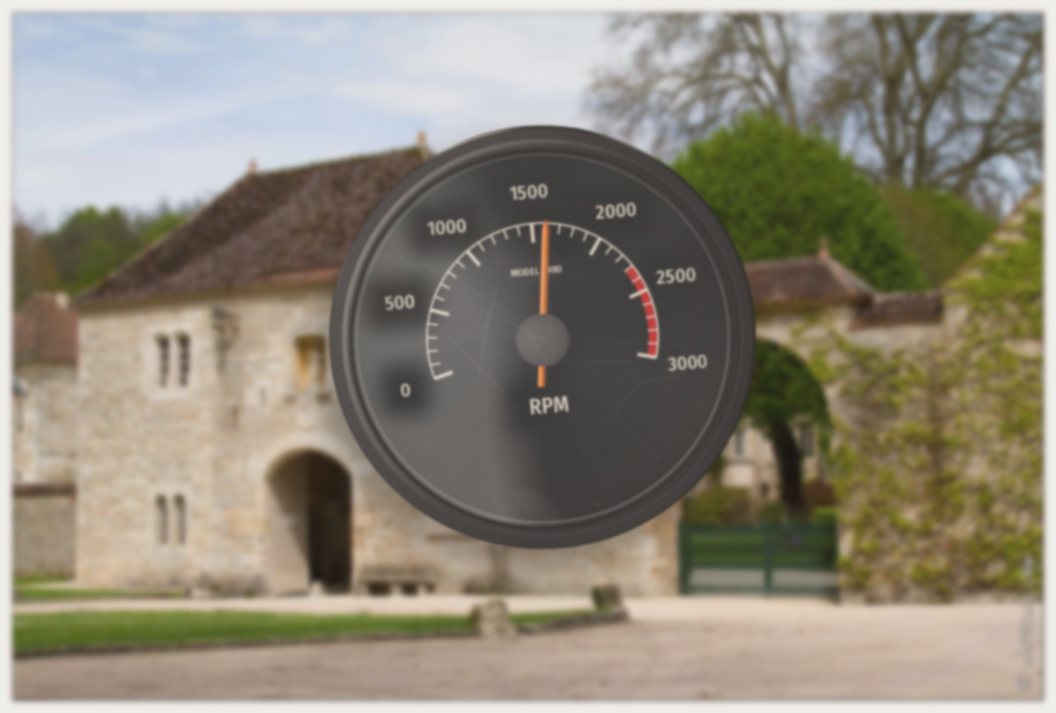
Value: rpm 1600
